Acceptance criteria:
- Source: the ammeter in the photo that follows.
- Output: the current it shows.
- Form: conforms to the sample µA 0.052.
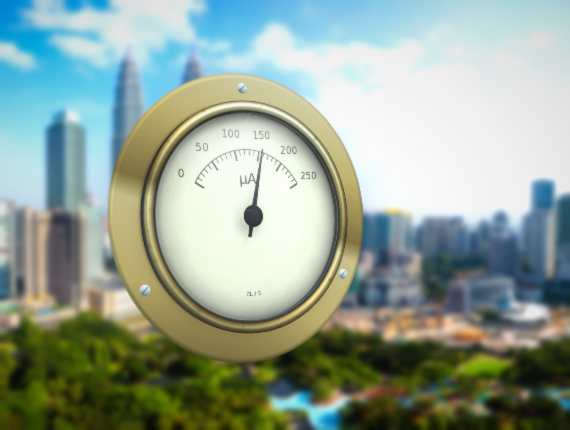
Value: µA 150
